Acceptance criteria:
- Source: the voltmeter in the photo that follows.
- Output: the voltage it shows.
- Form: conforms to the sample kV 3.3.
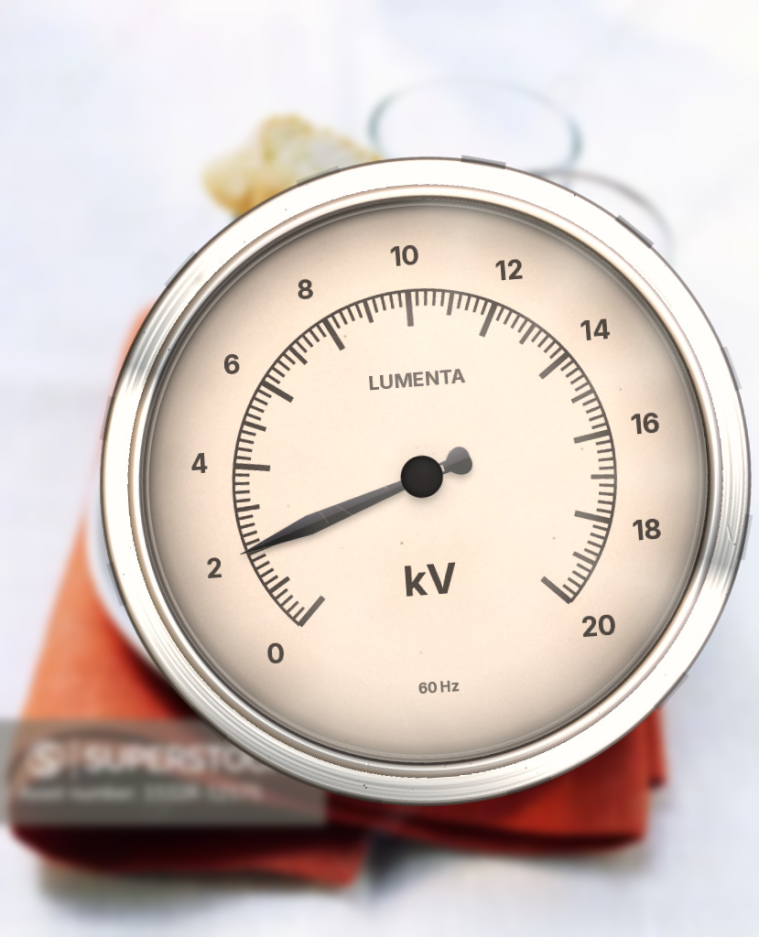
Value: kV 2
